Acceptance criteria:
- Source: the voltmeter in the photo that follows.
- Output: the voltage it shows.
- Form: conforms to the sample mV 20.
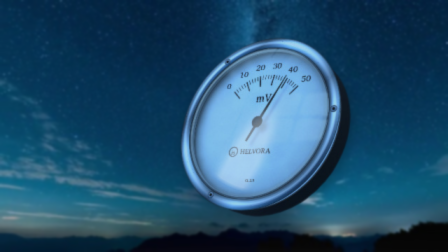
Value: mV 40
